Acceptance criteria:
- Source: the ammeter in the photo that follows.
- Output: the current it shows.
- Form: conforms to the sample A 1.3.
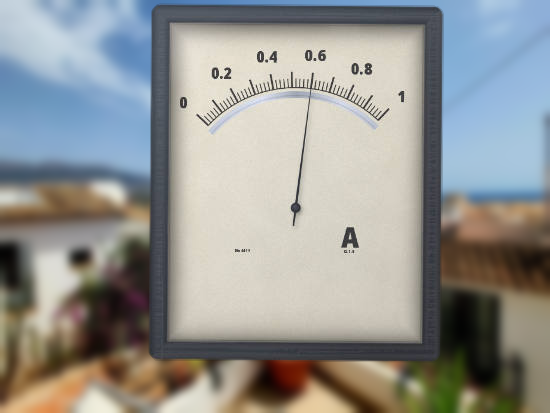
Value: A 0.6
